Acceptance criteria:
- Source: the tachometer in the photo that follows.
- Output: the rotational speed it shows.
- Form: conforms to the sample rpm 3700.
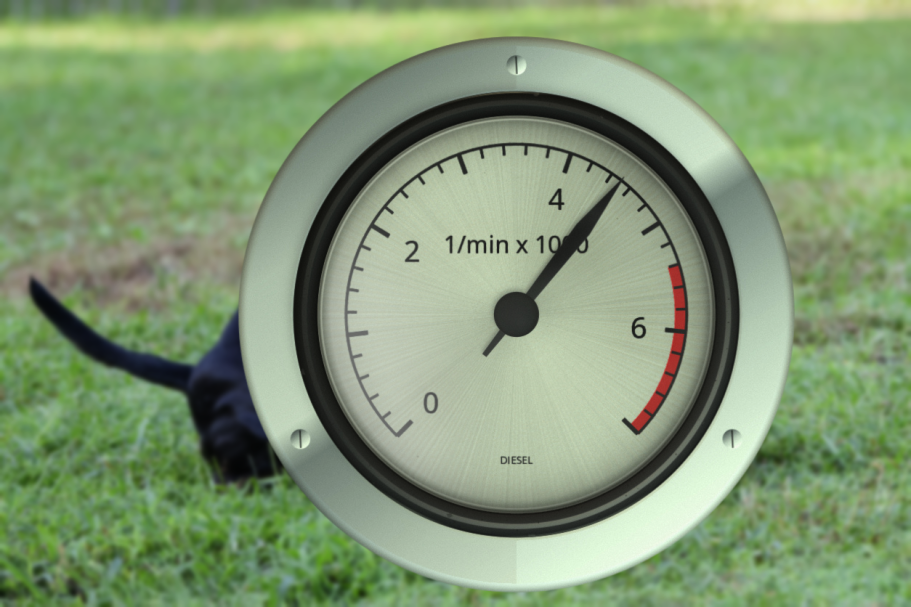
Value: rpm 4500
